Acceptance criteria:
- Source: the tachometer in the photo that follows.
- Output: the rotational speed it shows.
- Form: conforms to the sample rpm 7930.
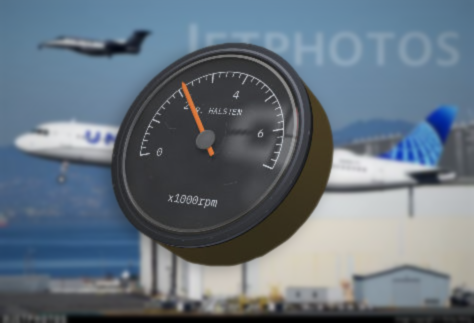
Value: rpm 2200
